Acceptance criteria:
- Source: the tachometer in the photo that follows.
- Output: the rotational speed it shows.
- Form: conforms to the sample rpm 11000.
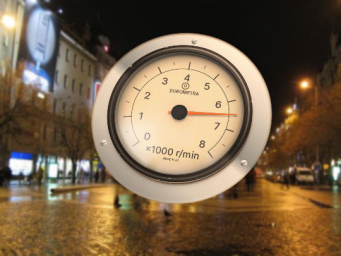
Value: rpm 6500
